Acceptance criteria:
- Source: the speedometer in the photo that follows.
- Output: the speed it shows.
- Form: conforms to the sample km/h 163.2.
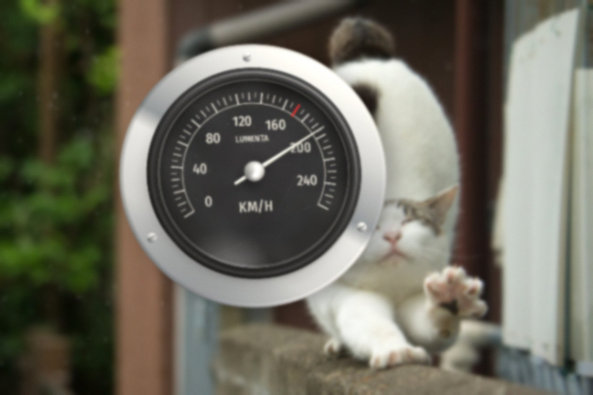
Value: km/h 195
